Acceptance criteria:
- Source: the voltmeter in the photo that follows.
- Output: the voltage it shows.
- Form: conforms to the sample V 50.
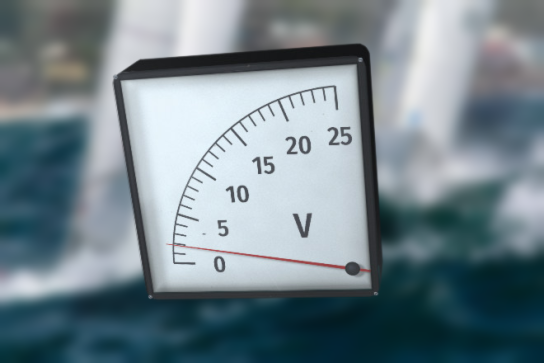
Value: V 2
